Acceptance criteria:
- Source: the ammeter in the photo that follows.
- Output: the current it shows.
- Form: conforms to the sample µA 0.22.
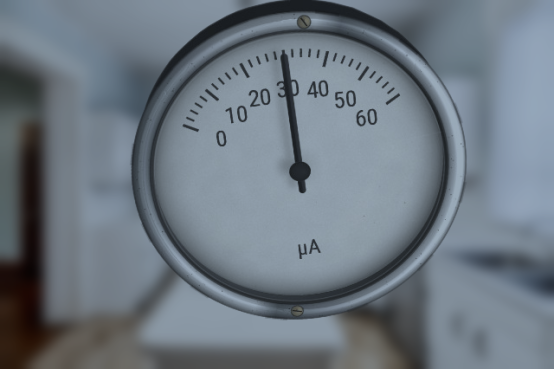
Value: µA 30
